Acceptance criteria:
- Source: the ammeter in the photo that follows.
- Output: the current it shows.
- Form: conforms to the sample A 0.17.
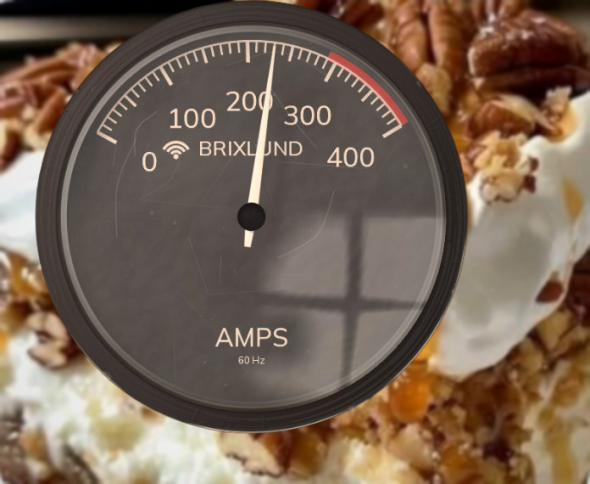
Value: A 230
